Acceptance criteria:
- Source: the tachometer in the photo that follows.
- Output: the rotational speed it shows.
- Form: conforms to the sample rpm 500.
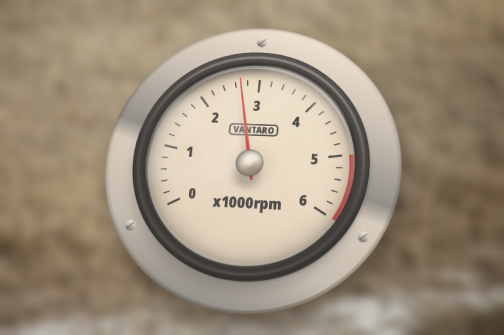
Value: rpm 2700
